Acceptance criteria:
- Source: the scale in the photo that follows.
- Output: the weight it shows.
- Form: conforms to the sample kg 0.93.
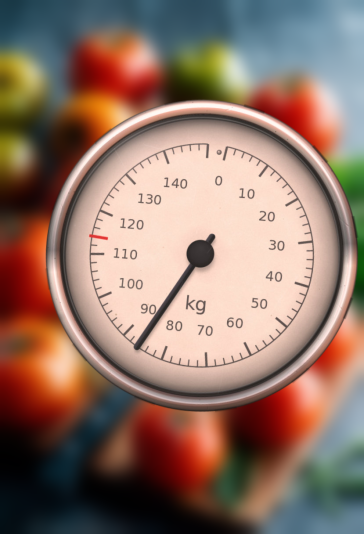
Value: kg 86
